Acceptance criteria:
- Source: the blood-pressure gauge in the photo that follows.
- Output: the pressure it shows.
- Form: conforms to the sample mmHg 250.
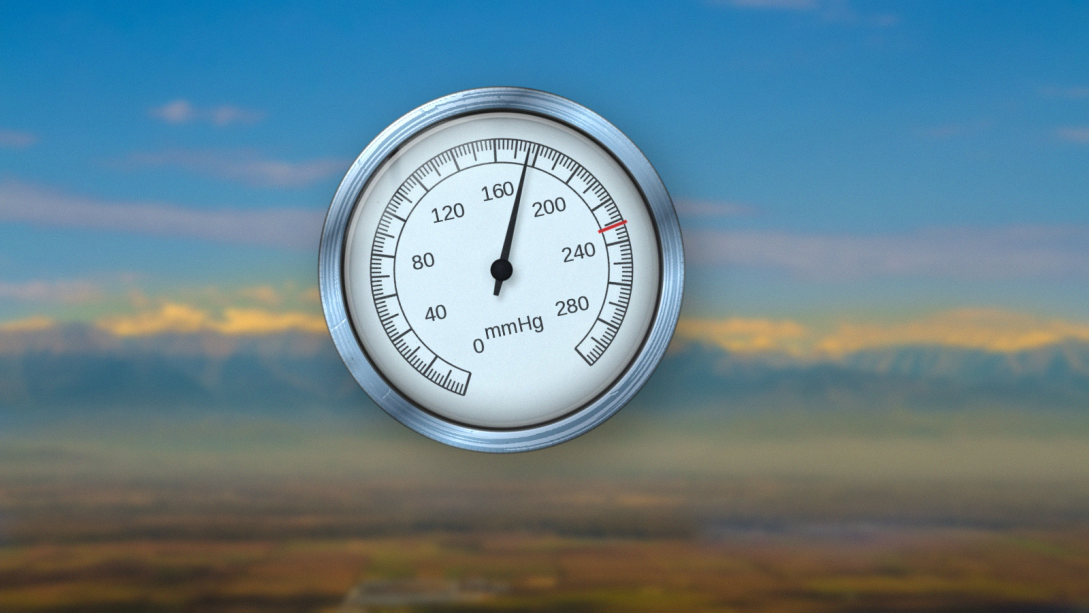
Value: mmHg 176
